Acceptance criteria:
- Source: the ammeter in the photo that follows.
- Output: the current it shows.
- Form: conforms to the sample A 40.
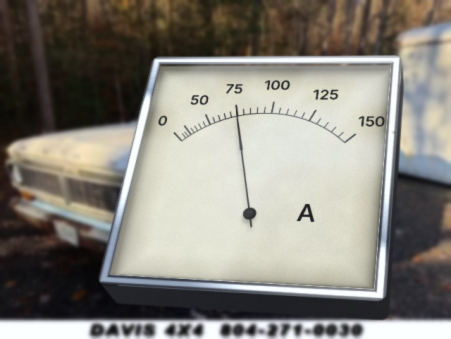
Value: A 75
